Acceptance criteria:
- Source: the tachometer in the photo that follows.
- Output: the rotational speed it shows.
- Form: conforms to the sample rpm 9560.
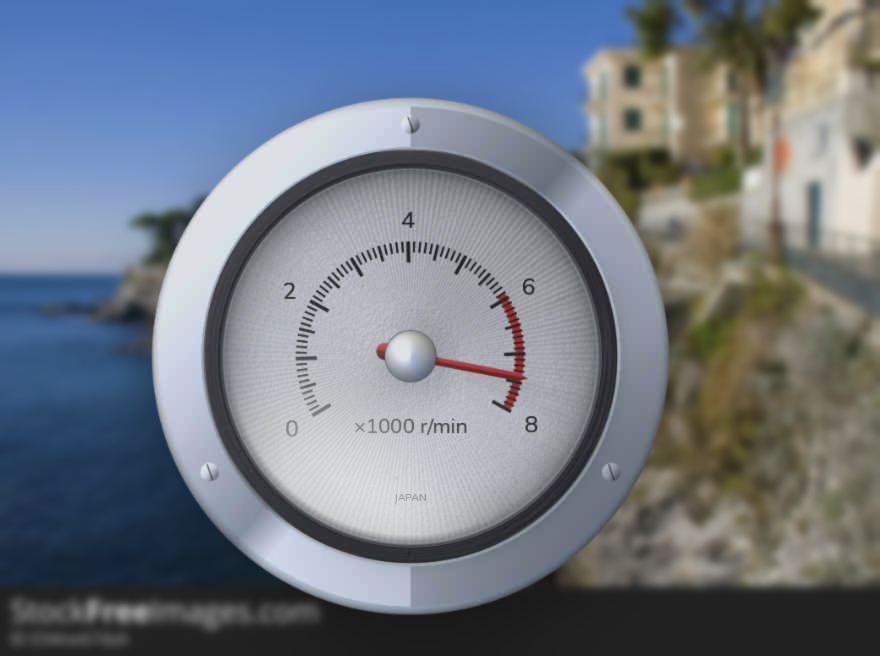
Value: rpm 7400
